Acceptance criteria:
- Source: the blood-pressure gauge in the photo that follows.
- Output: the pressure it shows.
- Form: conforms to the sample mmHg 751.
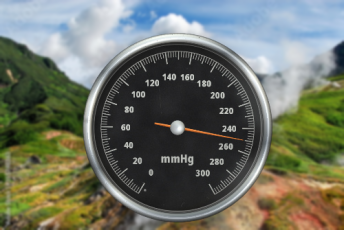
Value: mmHg 250
